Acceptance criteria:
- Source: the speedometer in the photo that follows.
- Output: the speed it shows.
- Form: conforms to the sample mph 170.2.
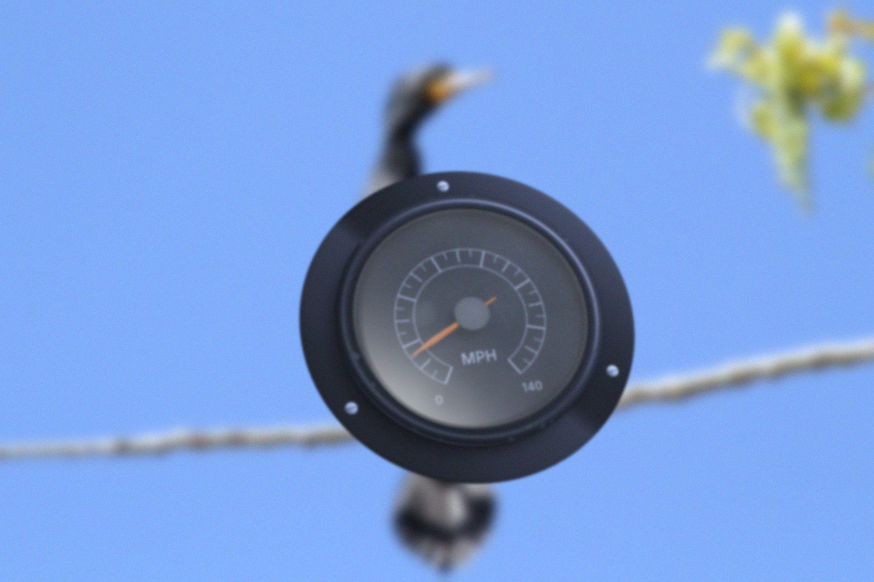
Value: mph 15
